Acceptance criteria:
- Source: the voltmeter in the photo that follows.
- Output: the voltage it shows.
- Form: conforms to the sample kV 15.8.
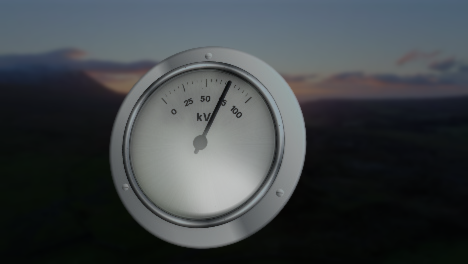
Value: kV 75
